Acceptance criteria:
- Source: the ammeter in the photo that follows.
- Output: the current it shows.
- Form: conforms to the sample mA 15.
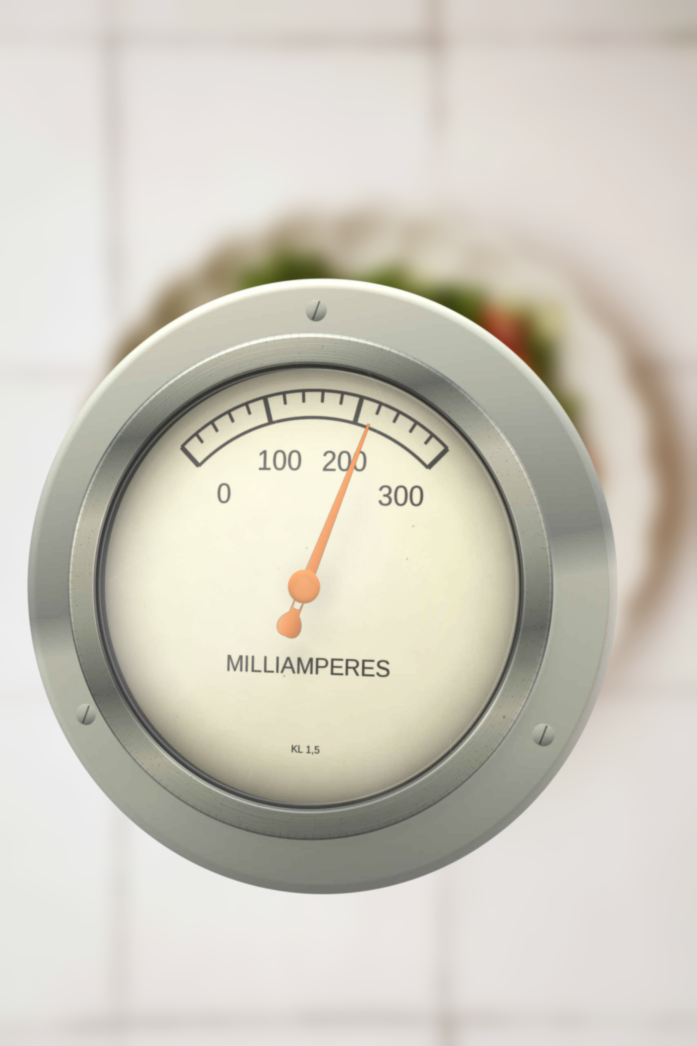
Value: mA 220
